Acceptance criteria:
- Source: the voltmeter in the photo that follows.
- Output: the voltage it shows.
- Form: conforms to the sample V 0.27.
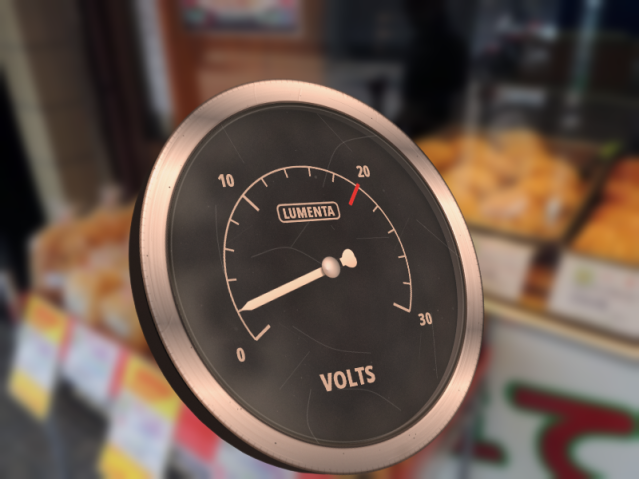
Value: V 2
